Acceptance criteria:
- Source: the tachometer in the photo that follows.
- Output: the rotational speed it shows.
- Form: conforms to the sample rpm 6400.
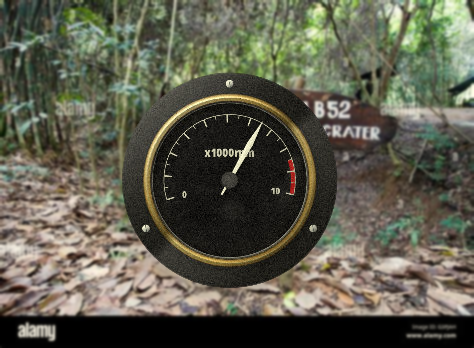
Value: rpm 6500
